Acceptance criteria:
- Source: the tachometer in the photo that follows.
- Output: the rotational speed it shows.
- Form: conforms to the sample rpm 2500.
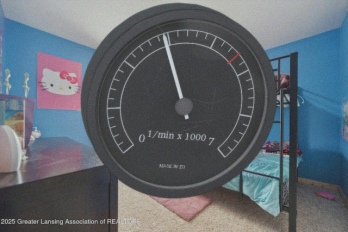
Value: rpm 2900
